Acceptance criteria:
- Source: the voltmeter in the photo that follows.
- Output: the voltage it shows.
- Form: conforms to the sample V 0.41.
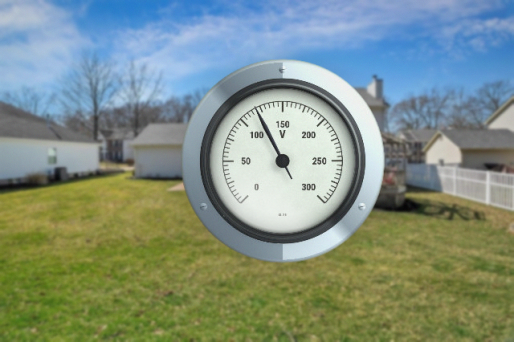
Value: V 120
